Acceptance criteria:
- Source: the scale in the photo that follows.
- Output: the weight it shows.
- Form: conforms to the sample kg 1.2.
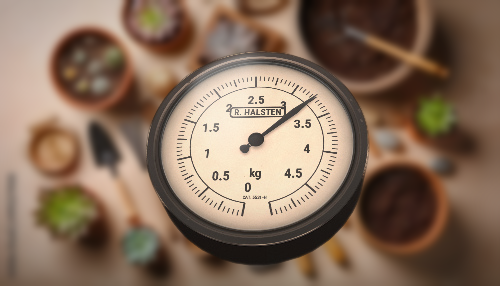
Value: kg 3.25
